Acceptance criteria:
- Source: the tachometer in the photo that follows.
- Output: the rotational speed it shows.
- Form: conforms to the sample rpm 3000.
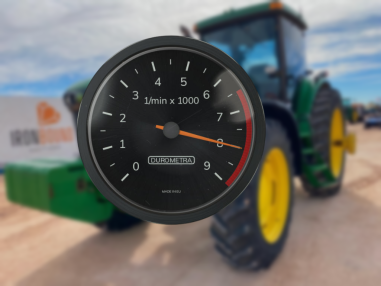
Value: rpm 8000
